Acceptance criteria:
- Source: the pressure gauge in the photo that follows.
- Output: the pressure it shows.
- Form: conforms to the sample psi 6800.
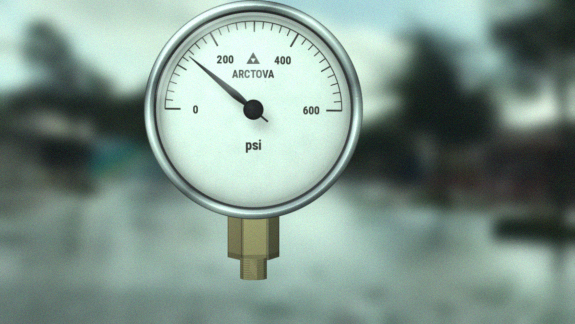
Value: psi 130
